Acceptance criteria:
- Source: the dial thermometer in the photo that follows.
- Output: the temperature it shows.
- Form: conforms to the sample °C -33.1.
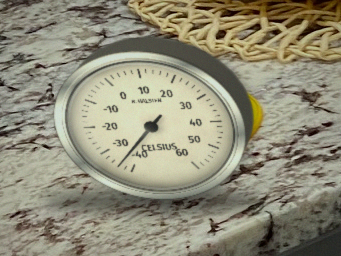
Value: °C -36
